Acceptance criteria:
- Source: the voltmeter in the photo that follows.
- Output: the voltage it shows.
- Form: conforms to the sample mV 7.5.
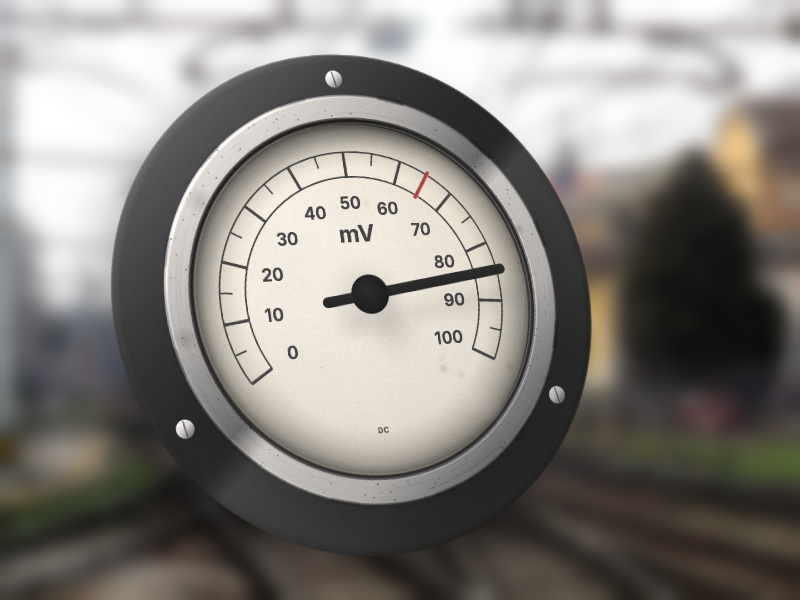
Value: mV 85
